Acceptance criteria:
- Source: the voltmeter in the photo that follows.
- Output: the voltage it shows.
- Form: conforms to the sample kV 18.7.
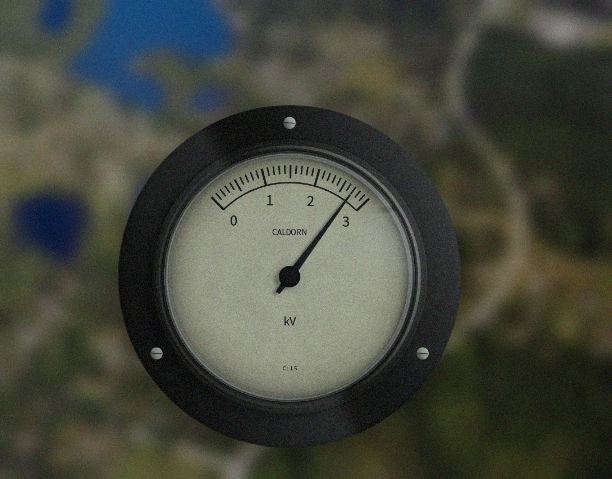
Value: kV 2.7
